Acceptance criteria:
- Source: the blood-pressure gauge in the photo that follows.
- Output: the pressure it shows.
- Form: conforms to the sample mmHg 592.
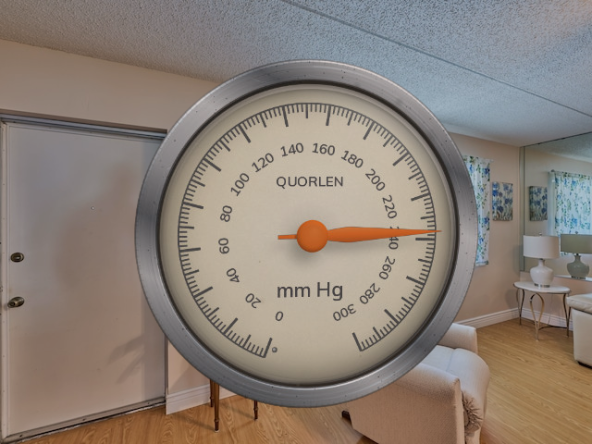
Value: mmHg 236
